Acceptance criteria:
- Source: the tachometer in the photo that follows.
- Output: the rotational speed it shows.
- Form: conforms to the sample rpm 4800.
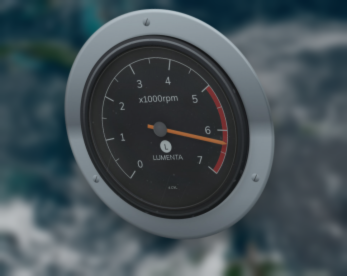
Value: rpm 6250
